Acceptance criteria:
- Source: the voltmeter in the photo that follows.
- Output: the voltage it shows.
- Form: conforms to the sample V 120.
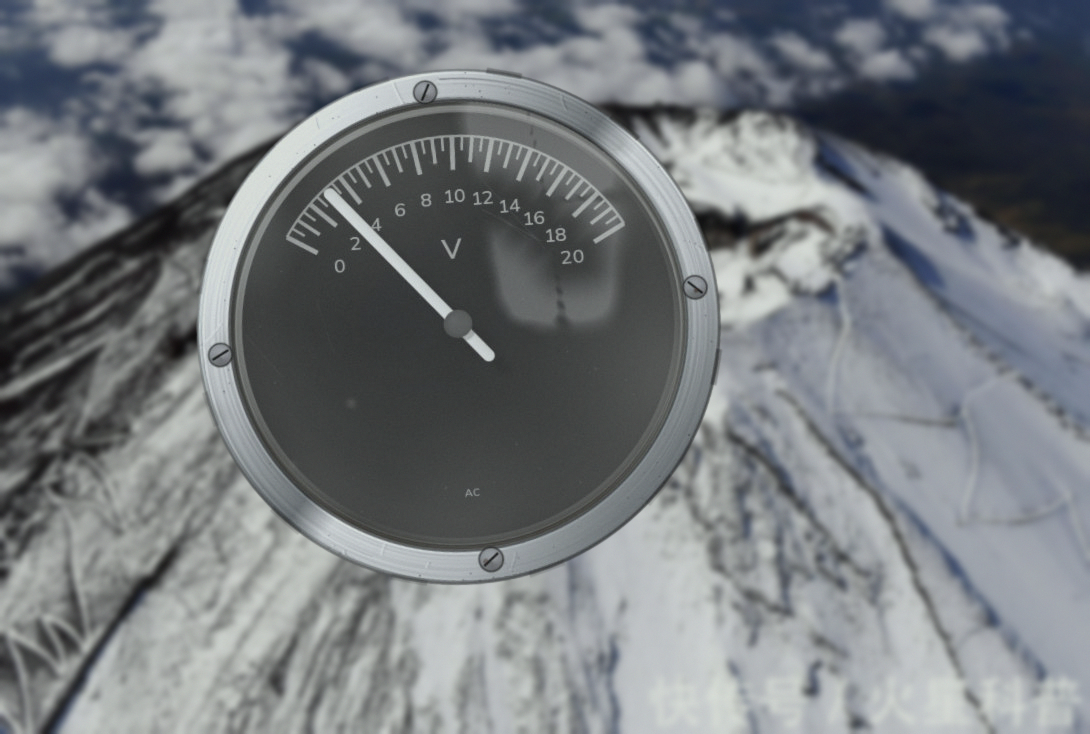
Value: V 3
